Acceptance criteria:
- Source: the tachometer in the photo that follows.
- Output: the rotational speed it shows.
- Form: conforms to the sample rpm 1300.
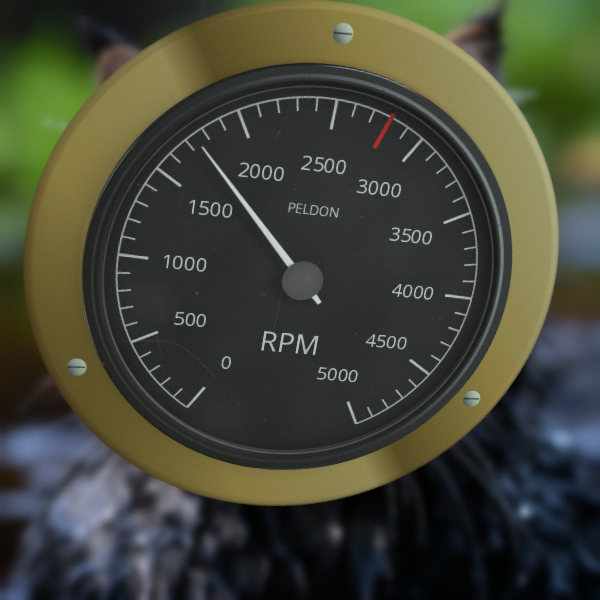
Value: rpm 1750
